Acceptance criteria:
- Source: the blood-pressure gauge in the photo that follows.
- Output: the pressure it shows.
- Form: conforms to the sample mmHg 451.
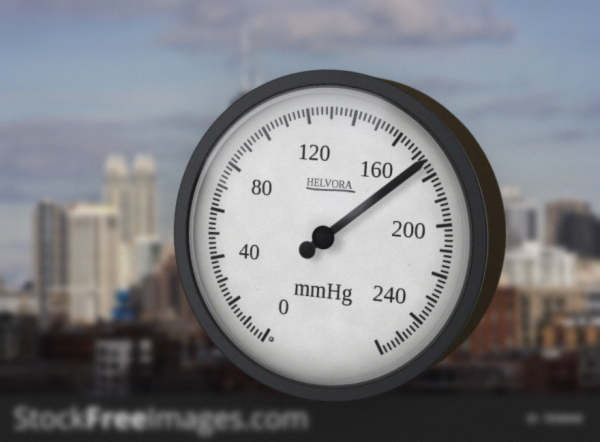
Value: mmHg 174
